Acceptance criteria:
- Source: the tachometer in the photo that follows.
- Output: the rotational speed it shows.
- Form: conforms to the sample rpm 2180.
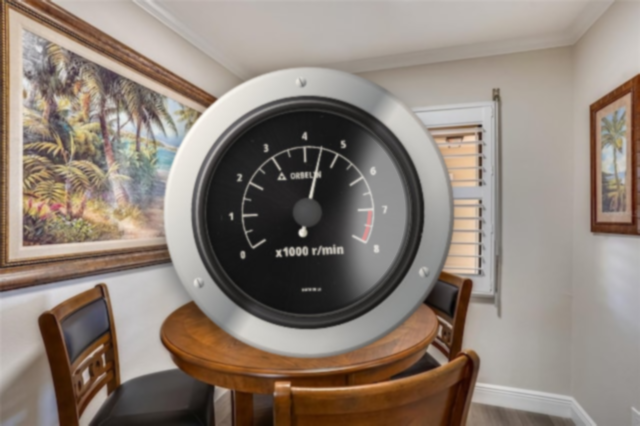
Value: rpm 4500
